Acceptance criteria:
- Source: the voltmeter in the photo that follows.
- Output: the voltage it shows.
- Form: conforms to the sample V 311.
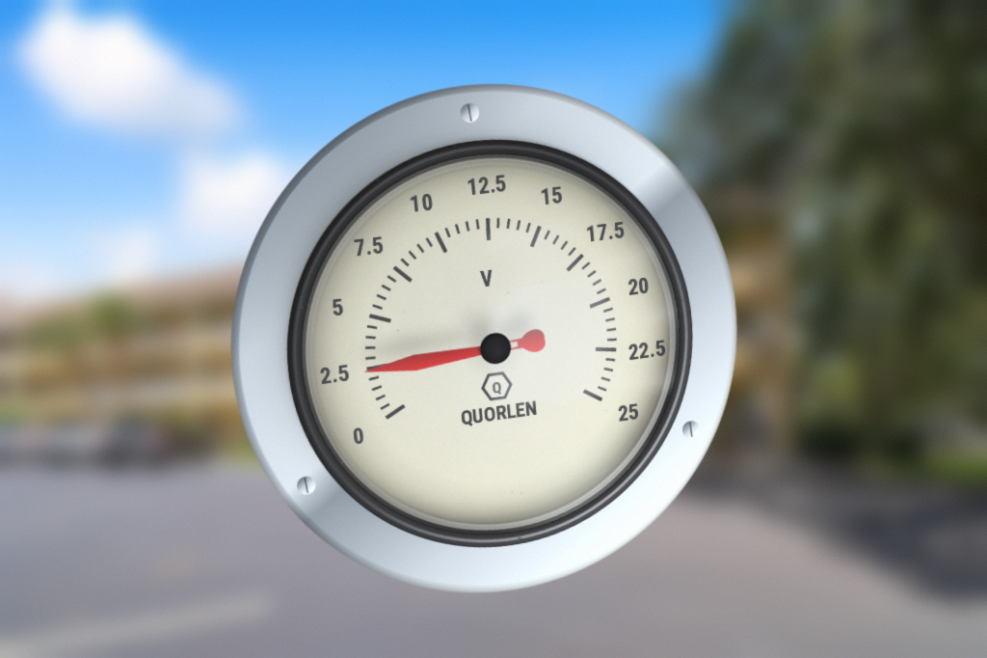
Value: V 2.5
